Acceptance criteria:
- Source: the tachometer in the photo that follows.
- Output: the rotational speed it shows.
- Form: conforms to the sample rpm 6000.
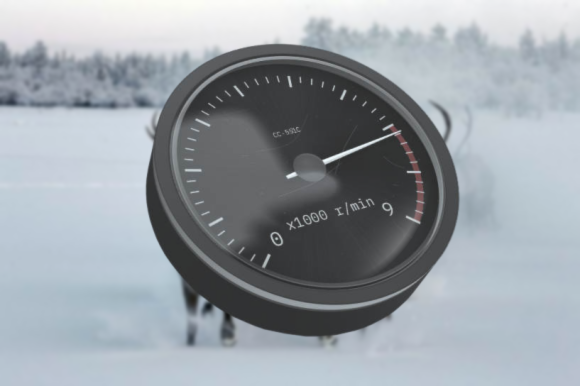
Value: rpm 7200
